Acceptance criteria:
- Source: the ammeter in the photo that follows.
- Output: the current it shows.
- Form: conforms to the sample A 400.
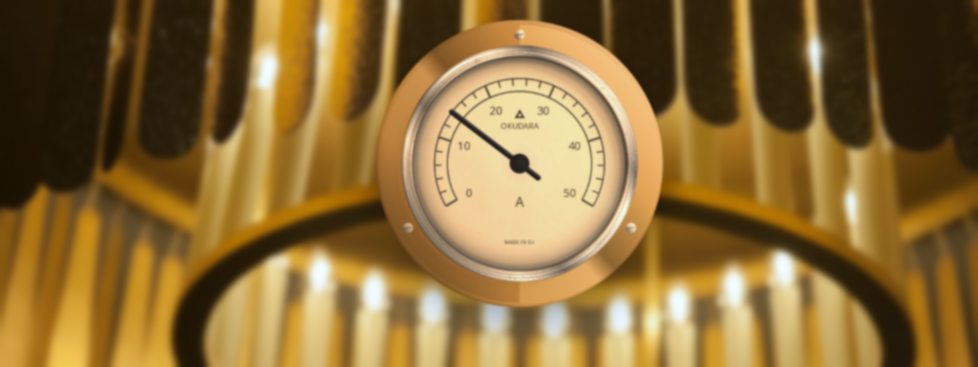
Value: A 14
